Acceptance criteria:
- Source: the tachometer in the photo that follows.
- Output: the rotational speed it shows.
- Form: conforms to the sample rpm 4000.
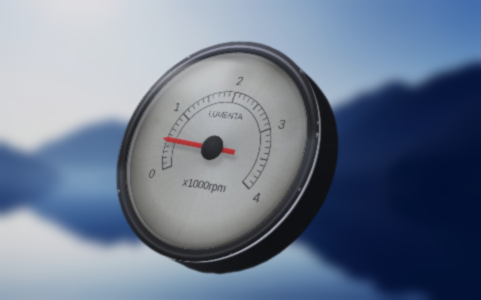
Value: rpm 500
